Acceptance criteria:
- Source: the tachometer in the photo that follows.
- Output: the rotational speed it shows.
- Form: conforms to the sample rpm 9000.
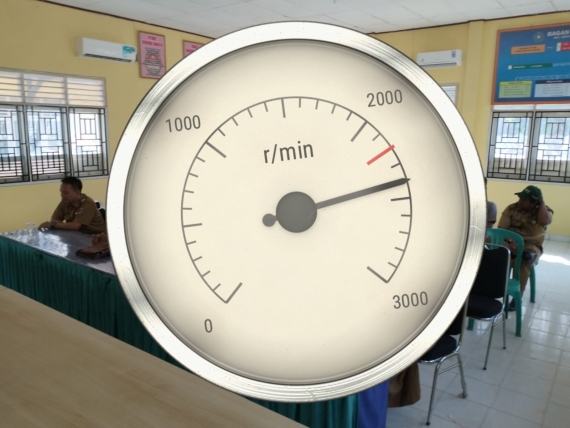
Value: rpm 2400
